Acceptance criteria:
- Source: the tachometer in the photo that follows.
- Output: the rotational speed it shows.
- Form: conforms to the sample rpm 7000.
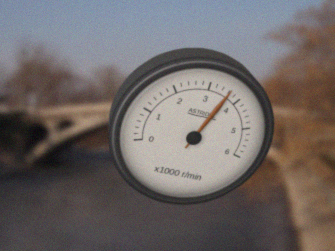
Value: rpm 3600
